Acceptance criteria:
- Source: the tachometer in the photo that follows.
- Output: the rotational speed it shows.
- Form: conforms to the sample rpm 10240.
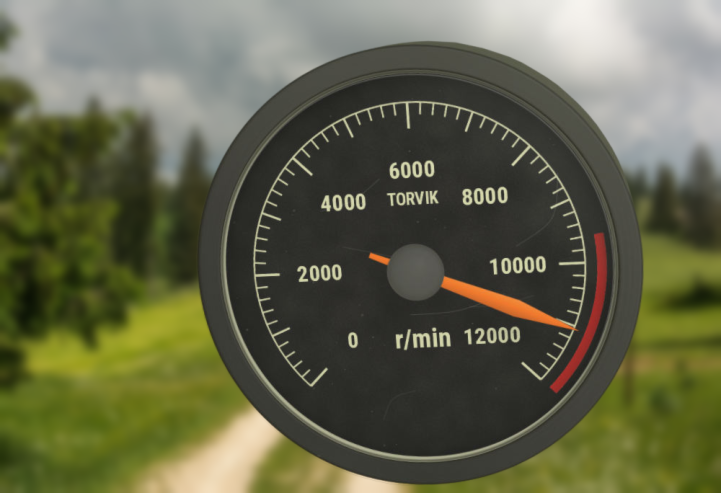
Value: rpm 11000
